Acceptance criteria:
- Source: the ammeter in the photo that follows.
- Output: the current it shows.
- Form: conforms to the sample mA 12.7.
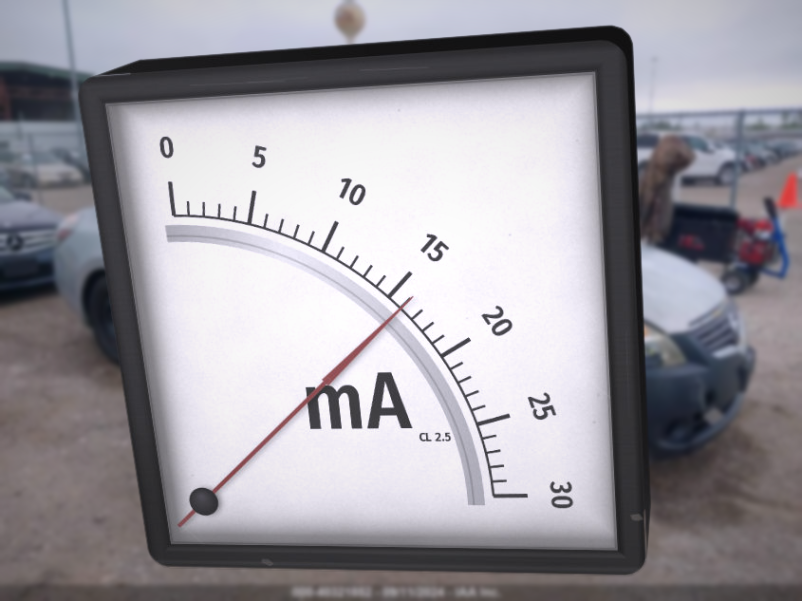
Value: mA 16
